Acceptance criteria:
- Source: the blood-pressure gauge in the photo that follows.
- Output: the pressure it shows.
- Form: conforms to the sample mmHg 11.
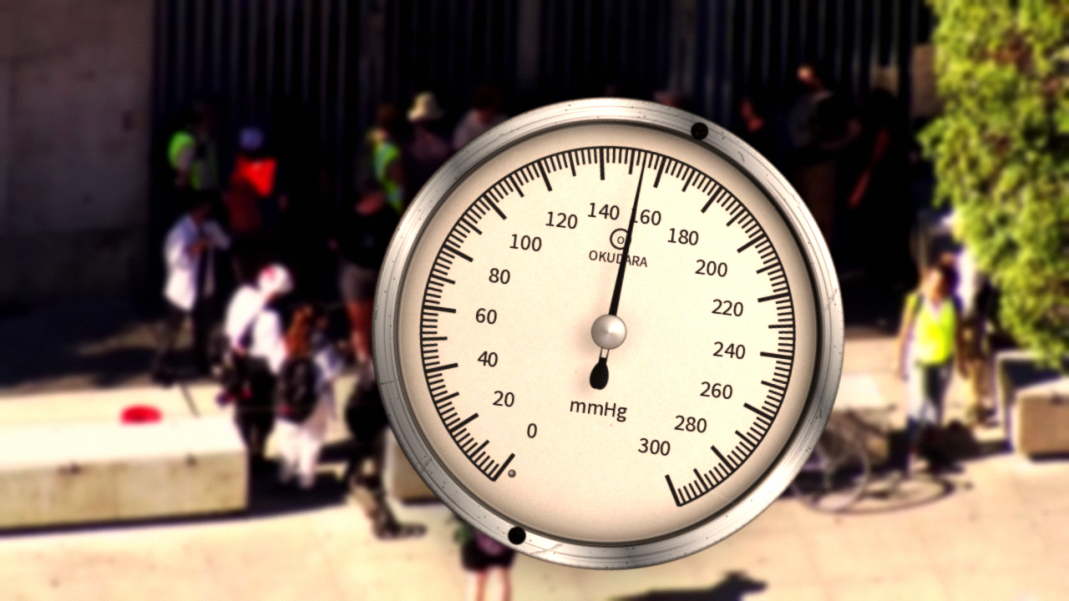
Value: mmHg 154
